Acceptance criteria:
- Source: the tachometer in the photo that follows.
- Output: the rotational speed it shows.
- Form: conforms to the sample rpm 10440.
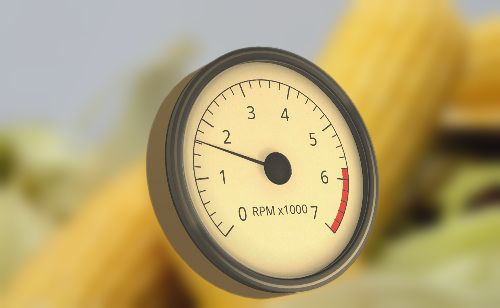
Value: rpm 1600
